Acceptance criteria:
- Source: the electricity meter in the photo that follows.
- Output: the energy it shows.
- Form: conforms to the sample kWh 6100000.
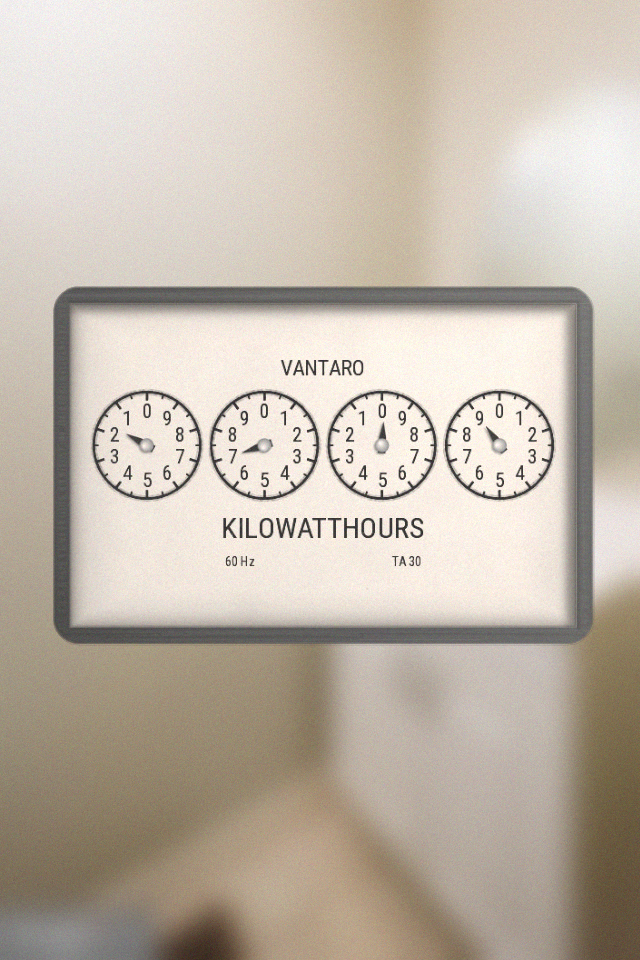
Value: kWh 1699
